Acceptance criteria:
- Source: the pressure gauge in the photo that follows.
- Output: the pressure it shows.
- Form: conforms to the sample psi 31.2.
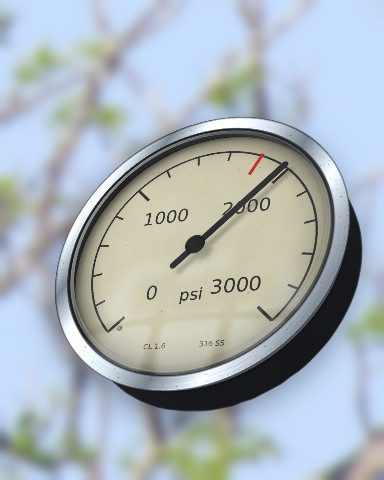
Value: psi 2000
